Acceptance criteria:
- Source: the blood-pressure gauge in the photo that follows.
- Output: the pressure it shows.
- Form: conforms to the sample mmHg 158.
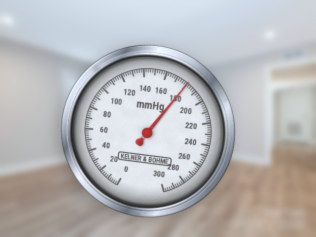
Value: mmHg 180
